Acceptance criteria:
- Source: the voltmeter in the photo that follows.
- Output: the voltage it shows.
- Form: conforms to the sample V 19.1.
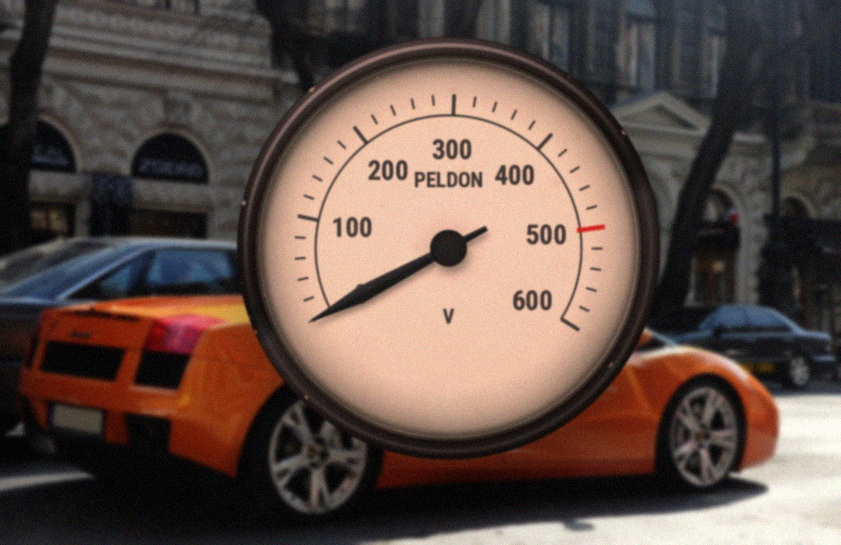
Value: V 0
